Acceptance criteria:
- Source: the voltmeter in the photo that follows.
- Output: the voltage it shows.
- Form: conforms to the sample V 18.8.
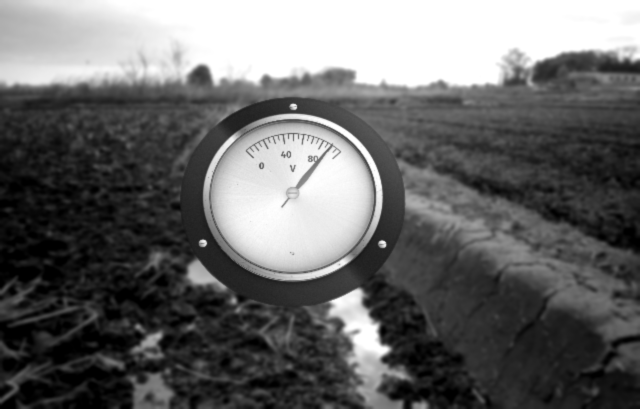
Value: V 90
